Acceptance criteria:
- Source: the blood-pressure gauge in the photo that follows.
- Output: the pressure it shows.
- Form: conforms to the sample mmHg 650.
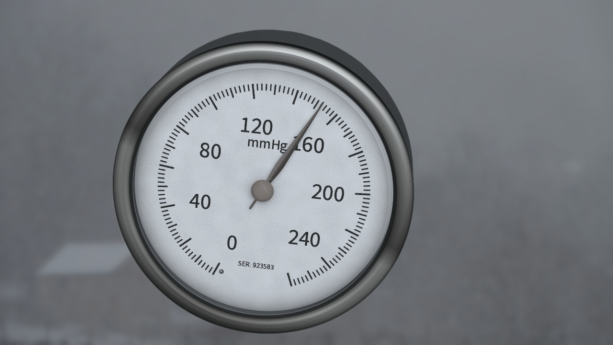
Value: mmHg 152
